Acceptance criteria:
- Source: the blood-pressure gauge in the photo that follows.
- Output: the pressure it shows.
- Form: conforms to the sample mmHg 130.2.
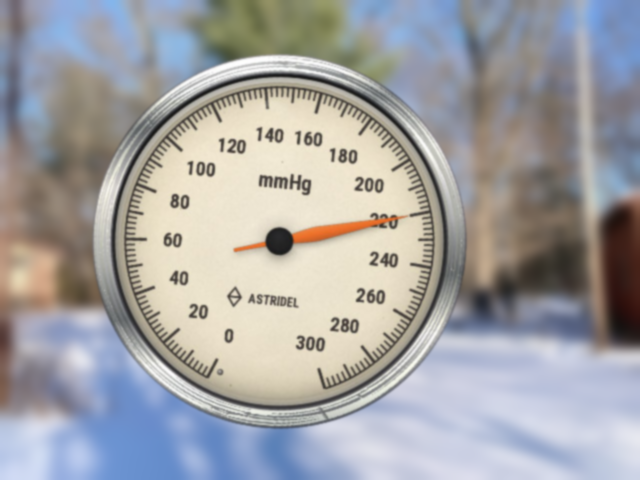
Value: mmHg 220
